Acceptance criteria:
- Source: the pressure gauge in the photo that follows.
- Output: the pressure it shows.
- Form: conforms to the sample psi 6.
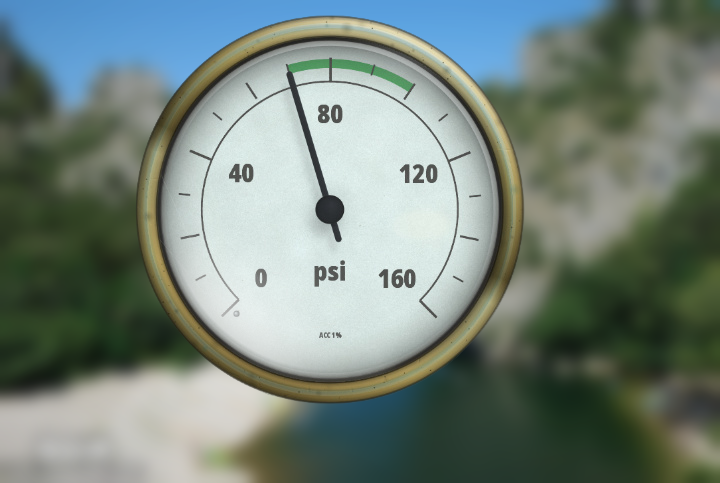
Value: psi 70
